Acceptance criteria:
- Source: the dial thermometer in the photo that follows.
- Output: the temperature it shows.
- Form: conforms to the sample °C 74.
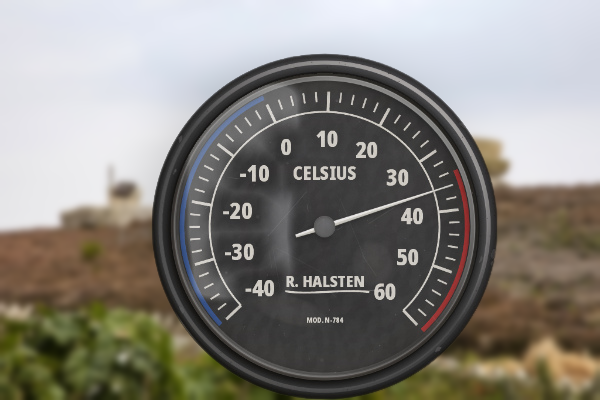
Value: °C 36
